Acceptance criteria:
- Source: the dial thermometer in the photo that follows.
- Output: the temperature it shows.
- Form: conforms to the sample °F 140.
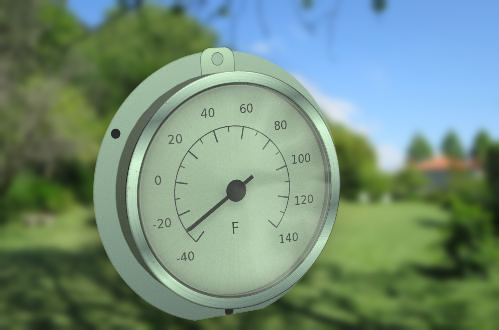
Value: °F -30
